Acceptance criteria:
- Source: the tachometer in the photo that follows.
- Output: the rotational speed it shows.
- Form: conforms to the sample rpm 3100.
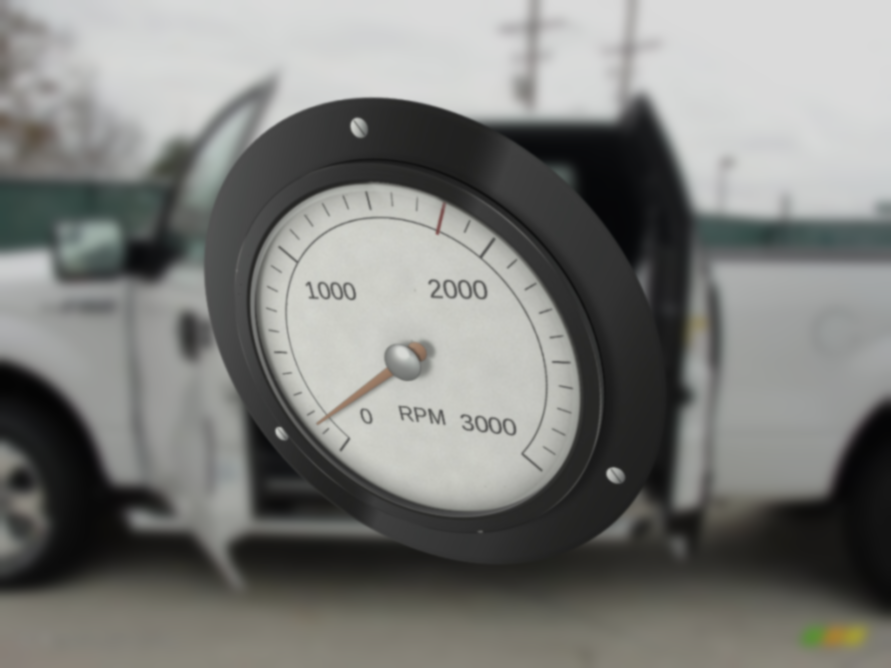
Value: rpm 150
